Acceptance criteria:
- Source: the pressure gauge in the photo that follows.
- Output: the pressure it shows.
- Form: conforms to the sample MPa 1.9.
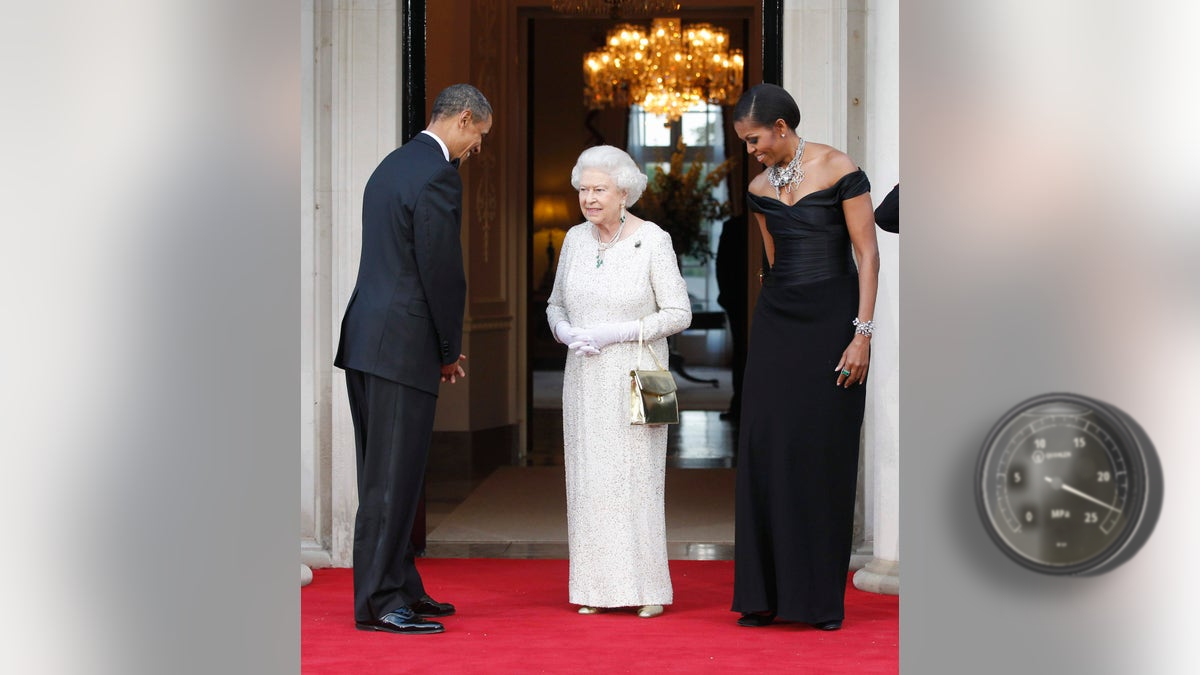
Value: MPa 23
